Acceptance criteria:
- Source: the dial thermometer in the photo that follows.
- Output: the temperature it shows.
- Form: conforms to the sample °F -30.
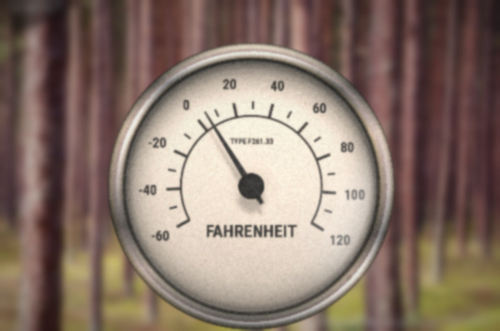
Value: °F 5
